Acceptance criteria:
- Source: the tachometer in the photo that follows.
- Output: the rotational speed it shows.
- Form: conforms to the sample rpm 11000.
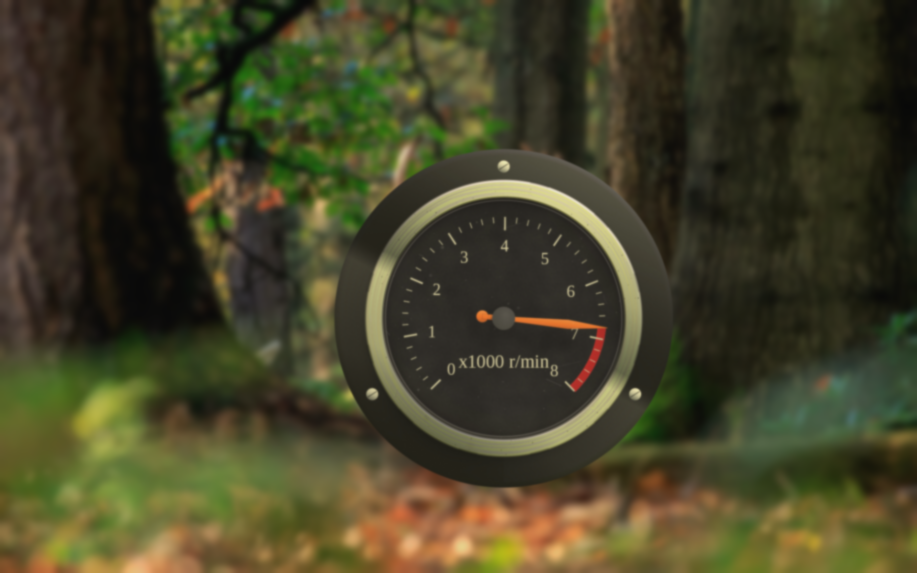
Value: rpm 6800
